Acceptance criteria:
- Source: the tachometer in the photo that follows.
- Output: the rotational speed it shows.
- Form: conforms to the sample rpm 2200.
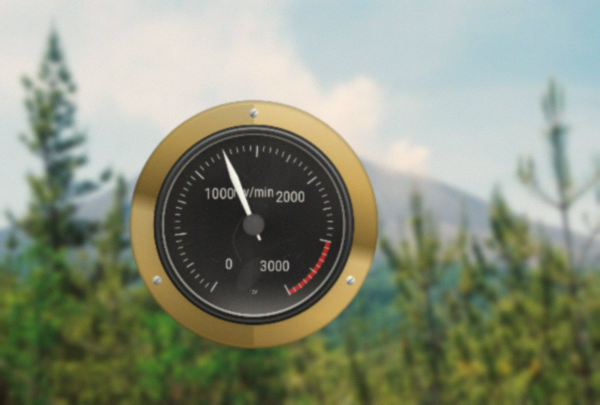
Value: rpm 1250
